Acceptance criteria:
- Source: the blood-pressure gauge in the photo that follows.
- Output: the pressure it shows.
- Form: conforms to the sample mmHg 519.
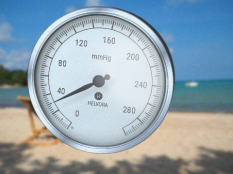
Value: mmHg 30
